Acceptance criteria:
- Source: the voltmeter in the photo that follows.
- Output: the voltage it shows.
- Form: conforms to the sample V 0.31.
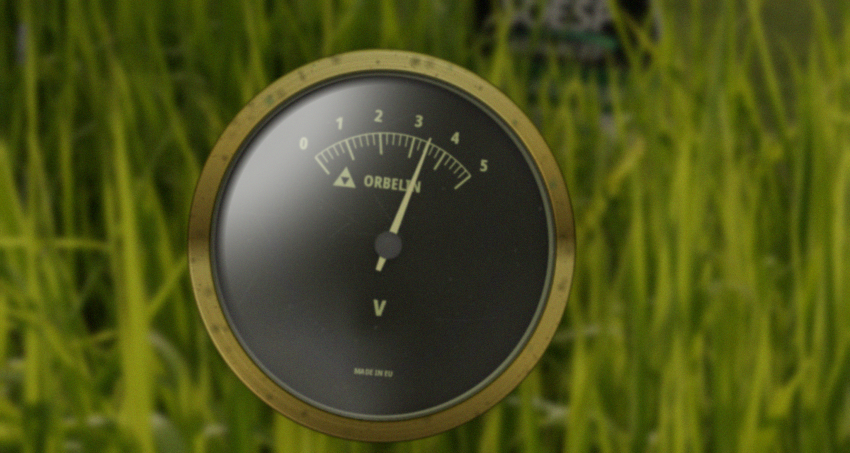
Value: V 3.4
